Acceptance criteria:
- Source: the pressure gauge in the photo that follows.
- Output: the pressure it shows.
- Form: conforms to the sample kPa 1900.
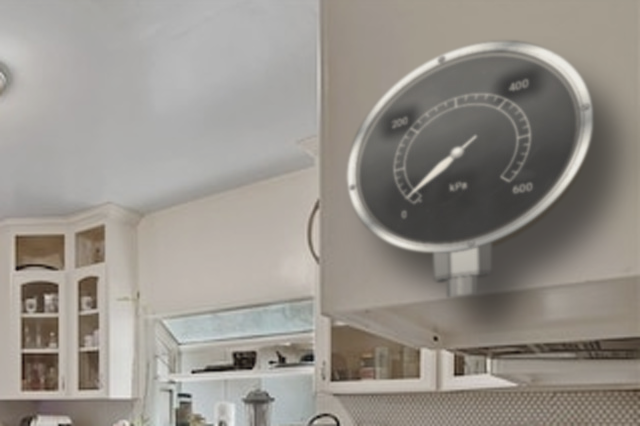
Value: kPa 20
